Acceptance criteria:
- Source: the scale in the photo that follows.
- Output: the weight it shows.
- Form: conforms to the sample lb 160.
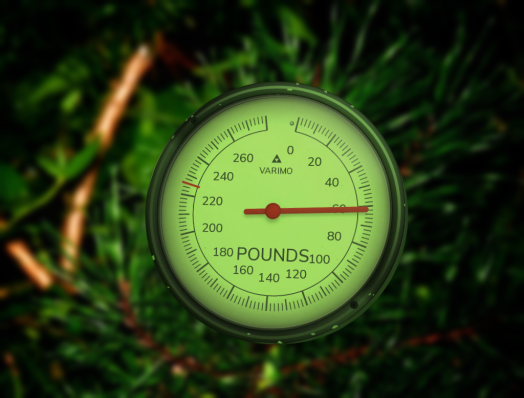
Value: lb 62
